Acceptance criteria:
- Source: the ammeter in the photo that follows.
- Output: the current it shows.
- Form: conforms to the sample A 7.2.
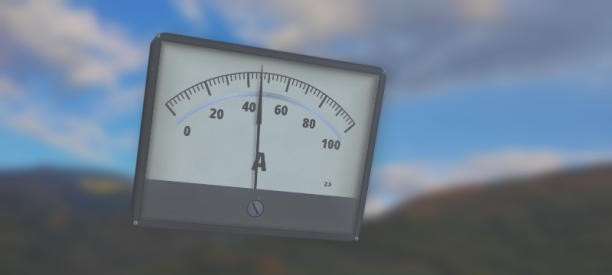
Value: A 46
